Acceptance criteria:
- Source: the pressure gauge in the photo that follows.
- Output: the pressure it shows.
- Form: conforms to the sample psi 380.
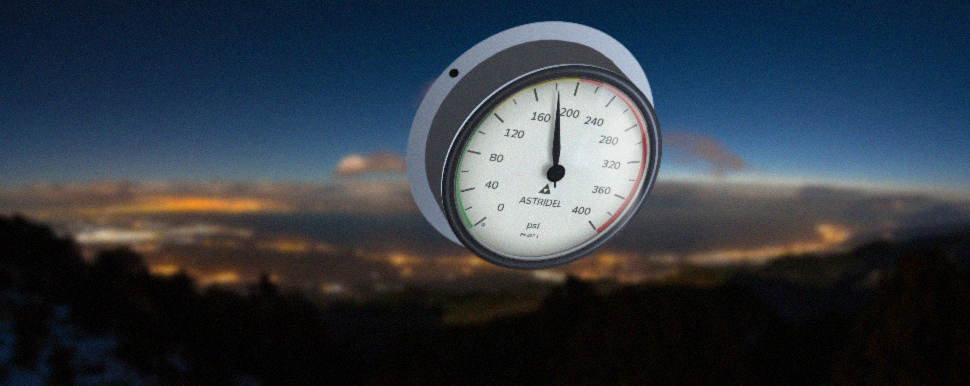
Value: psi 180
